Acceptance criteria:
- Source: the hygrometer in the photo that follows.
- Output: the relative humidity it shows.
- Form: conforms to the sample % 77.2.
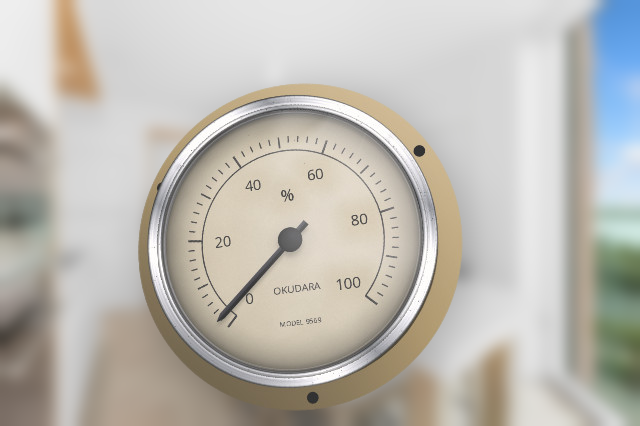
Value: % 2
